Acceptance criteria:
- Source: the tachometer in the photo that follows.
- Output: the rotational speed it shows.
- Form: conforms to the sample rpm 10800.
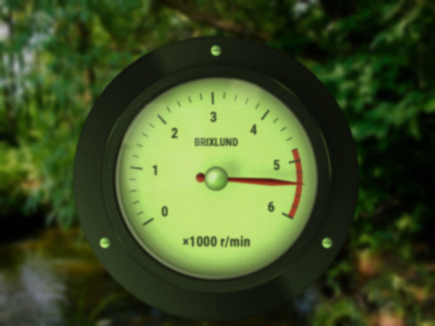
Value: rpm 5400
